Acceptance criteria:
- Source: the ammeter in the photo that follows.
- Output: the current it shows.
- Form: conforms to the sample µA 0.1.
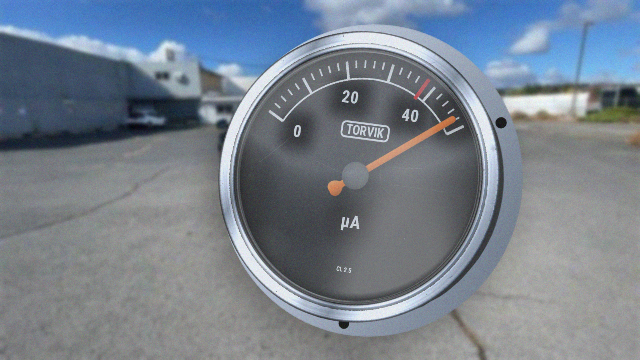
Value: µA 48
